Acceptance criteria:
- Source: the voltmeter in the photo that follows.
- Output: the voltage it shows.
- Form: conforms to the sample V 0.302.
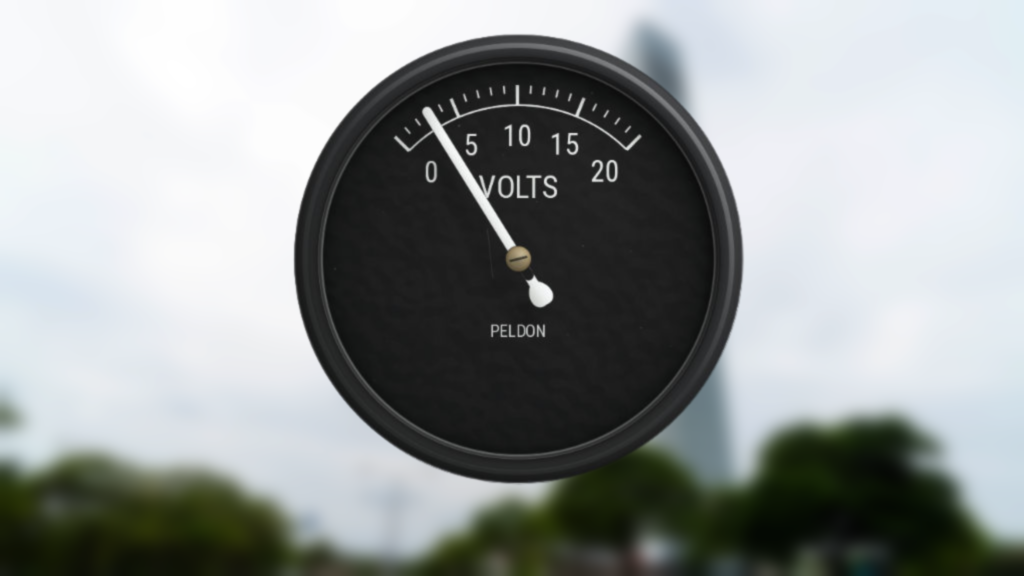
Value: V 3
